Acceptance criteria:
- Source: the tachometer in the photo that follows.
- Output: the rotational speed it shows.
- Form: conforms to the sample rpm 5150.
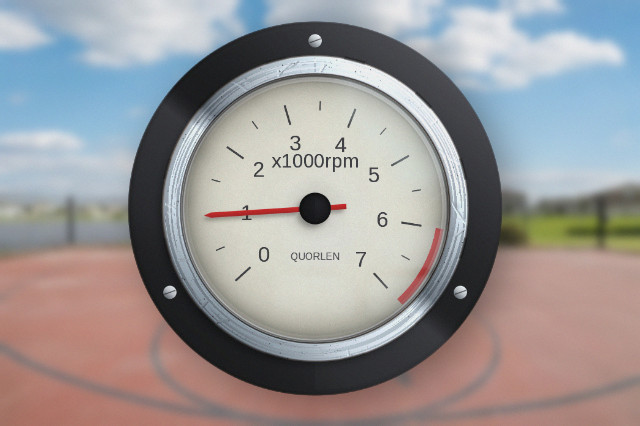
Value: rpm 1000
